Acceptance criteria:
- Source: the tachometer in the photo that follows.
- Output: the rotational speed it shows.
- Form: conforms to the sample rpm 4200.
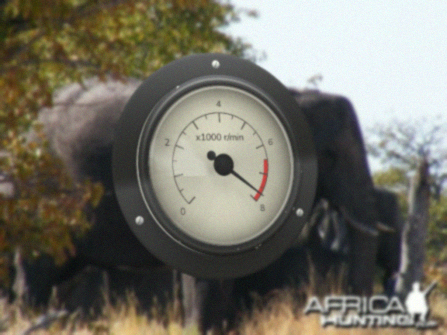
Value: rpm 7750
